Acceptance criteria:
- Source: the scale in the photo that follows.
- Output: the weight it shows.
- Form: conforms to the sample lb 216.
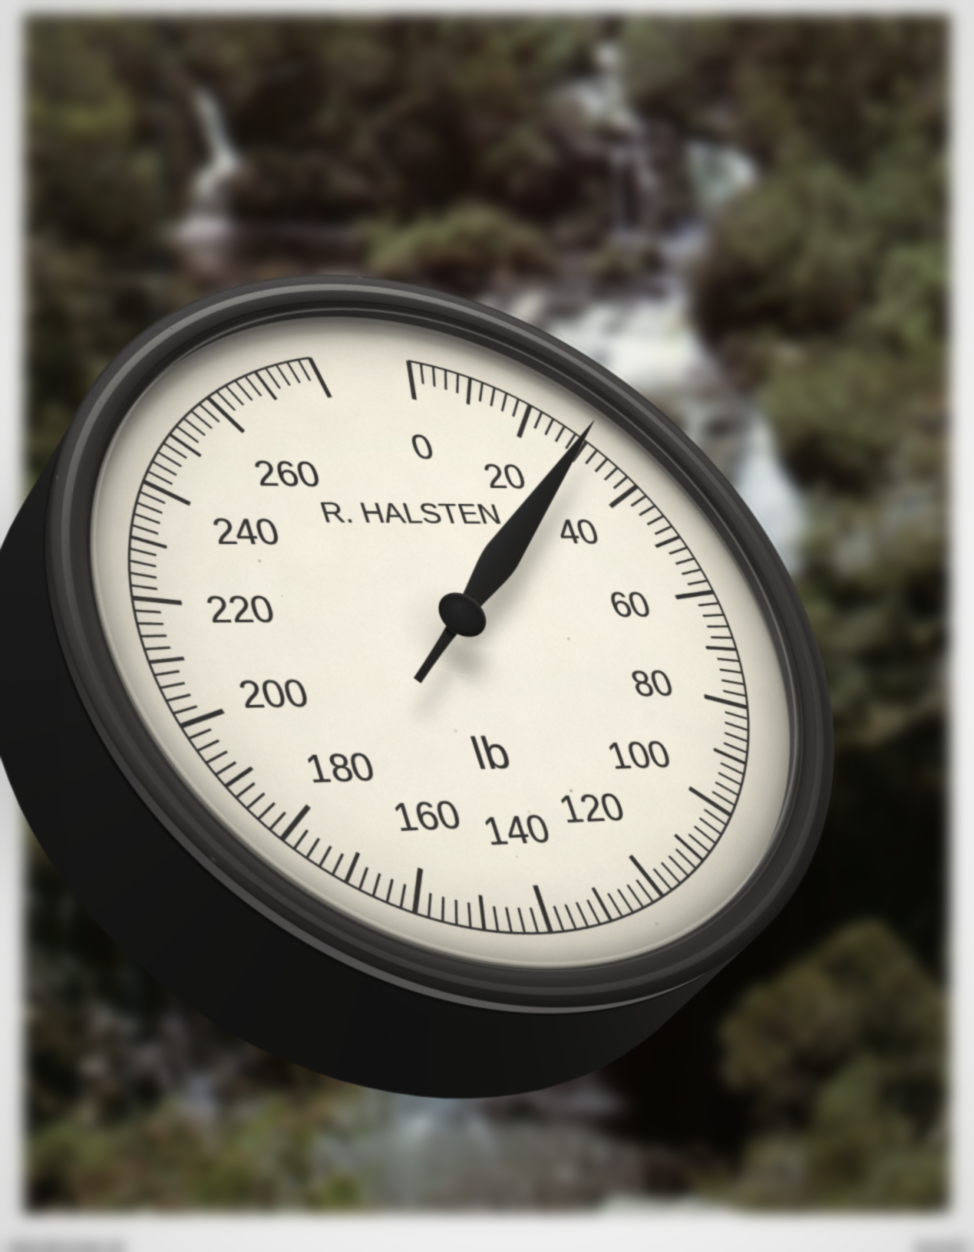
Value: lb 29
